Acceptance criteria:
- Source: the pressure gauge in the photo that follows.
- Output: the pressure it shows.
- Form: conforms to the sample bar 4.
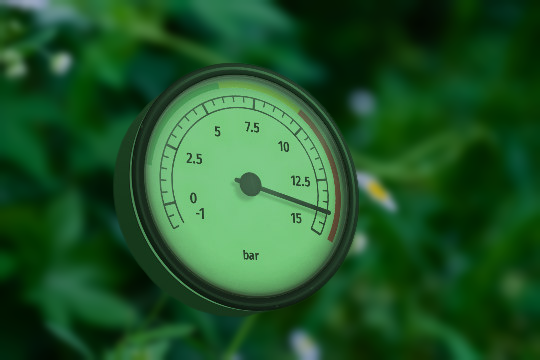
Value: bar 14
